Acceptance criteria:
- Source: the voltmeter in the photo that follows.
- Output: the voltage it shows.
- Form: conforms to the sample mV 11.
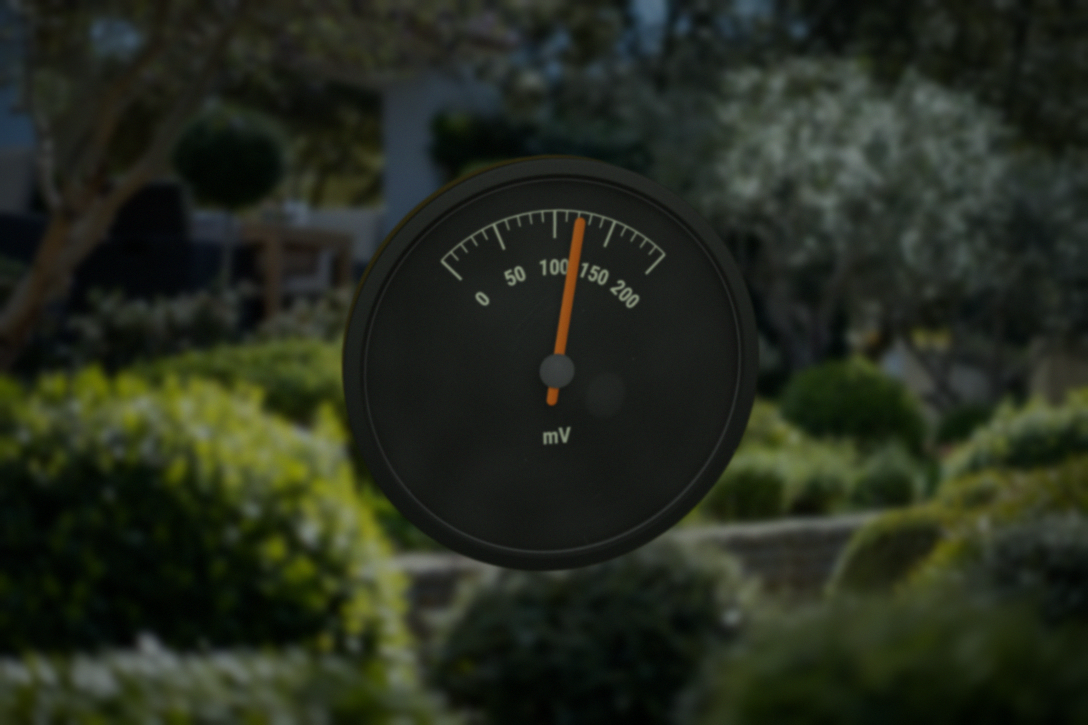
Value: mV 120
